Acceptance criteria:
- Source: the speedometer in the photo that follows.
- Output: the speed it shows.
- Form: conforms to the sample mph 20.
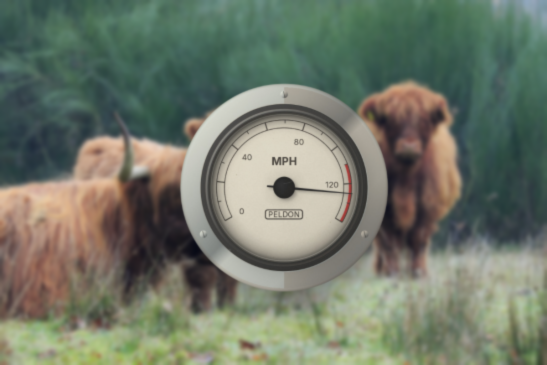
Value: mph 125
